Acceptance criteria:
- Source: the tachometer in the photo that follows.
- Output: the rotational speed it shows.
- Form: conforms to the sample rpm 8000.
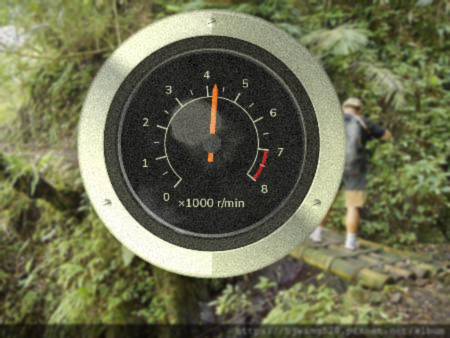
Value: rpm 4250
